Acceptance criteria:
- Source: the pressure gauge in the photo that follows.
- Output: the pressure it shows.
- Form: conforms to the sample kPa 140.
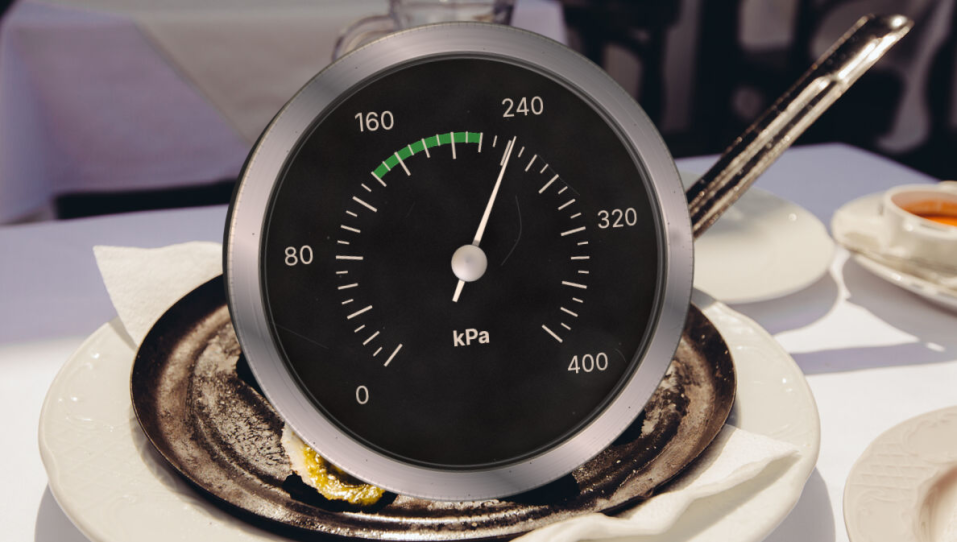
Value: kPa 240
